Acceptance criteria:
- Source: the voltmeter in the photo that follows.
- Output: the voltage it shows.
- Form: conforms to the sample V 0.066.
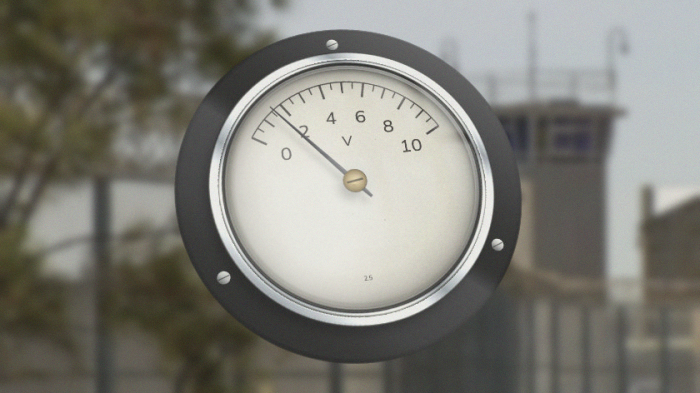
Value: V 1.5
